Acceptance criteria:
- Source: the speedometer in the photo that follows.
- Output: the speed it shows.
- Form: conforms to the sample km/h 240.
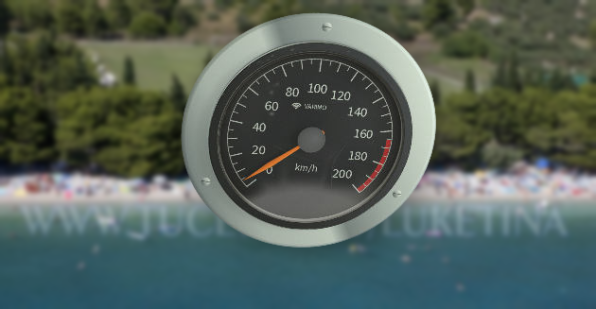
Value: km/h 5
